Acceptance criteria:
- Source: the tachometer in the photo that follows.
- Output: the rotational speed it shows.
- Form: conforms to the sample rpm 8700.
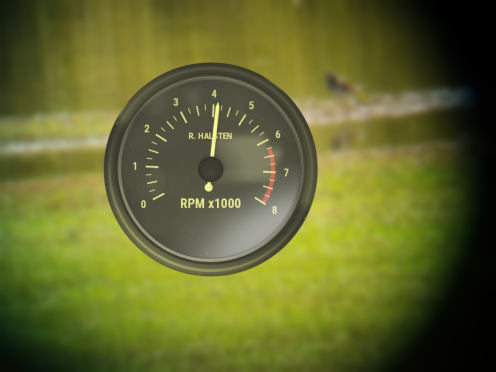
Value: rpm 4125
